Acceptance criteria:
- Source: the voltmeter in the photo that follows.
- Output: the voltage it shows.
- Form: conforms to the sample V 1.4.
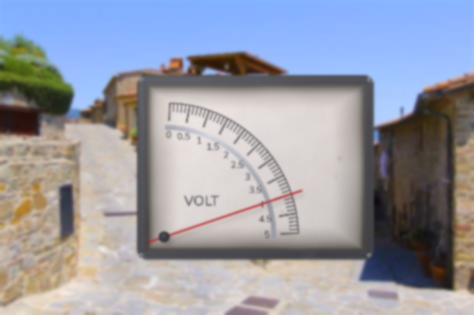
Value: V 4
